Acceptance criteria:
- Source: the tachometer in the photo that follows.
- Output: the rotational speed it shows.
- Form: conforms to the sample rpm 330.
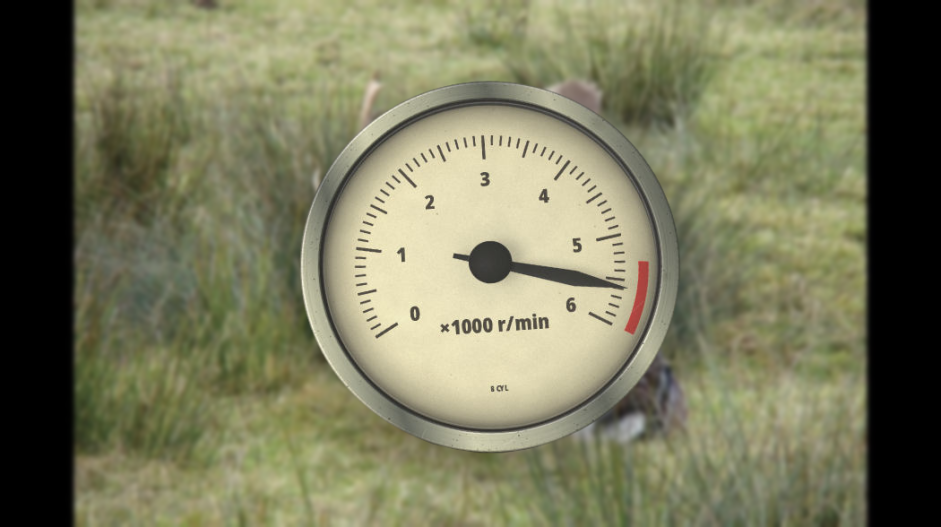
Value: rpm 5600
